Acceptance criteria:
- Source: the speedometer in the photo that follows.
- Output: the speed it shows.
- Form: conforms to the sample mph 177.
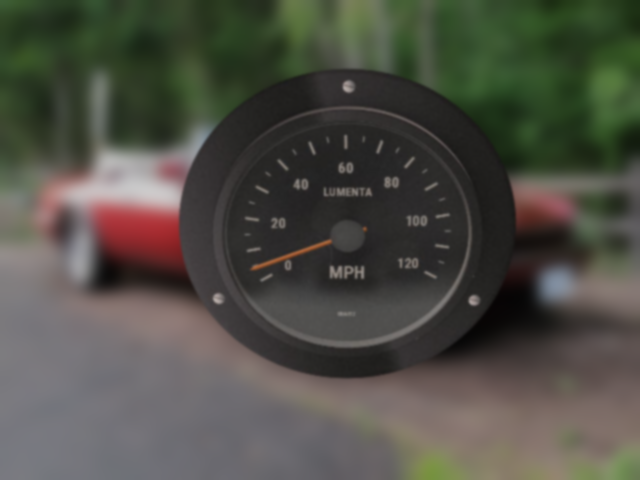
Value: mph 5
